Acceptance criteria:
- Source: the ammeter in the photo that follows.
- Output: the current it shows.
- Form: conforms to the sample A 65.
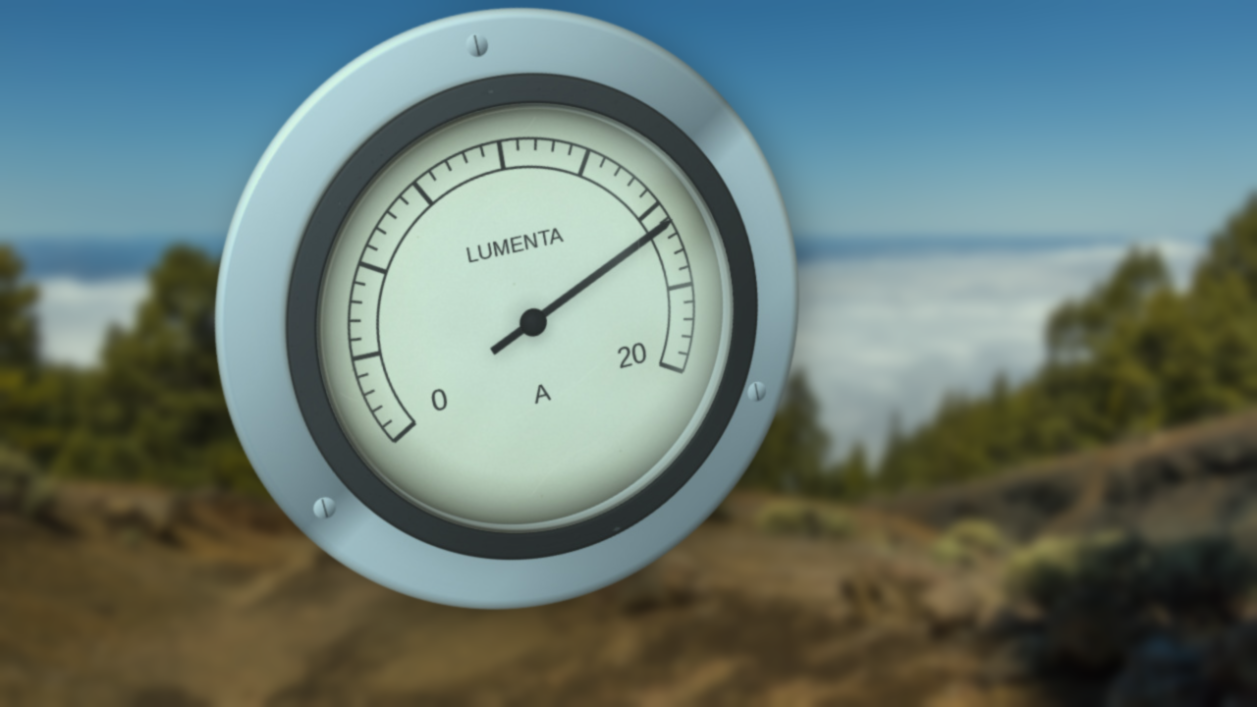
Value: A 15.5
